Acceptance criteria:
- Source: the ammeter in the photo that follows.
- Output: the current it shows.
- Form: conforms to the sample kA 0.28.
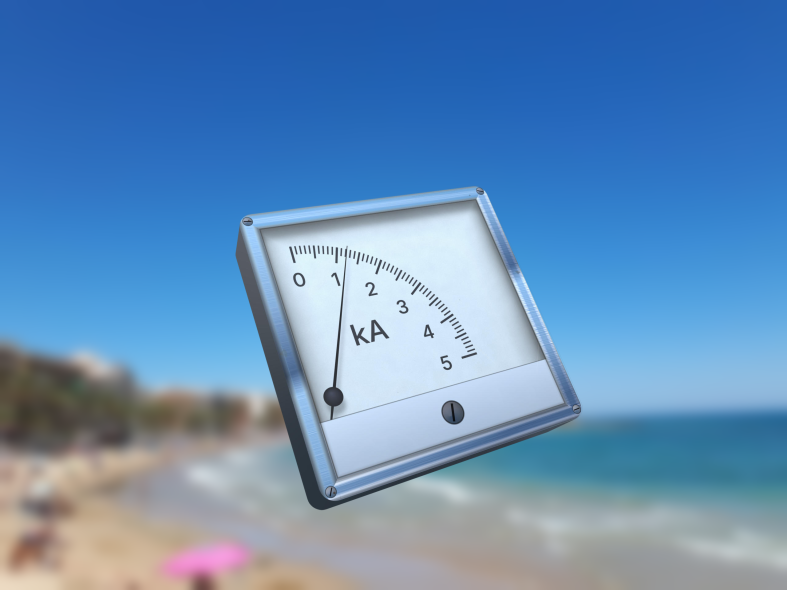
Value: kA 1.2
